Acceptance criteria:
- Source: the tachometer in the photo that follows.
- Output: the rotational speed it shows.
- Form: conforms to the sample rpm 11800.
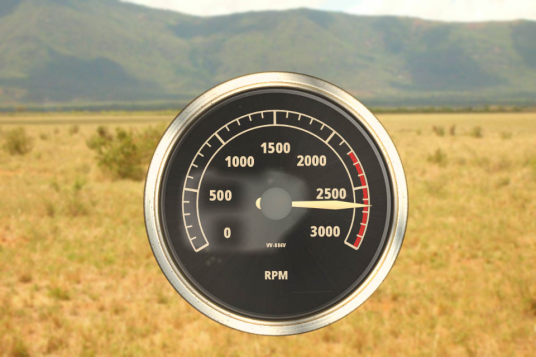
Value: rpm 2650
